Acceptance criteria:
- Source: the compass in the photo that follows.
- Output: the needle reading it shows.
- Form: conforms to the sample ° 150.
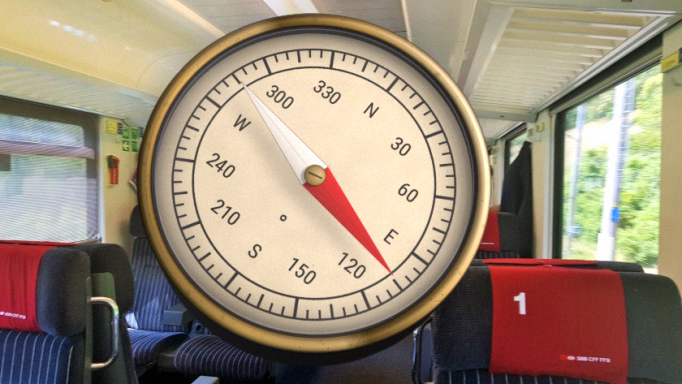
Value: ° 105
